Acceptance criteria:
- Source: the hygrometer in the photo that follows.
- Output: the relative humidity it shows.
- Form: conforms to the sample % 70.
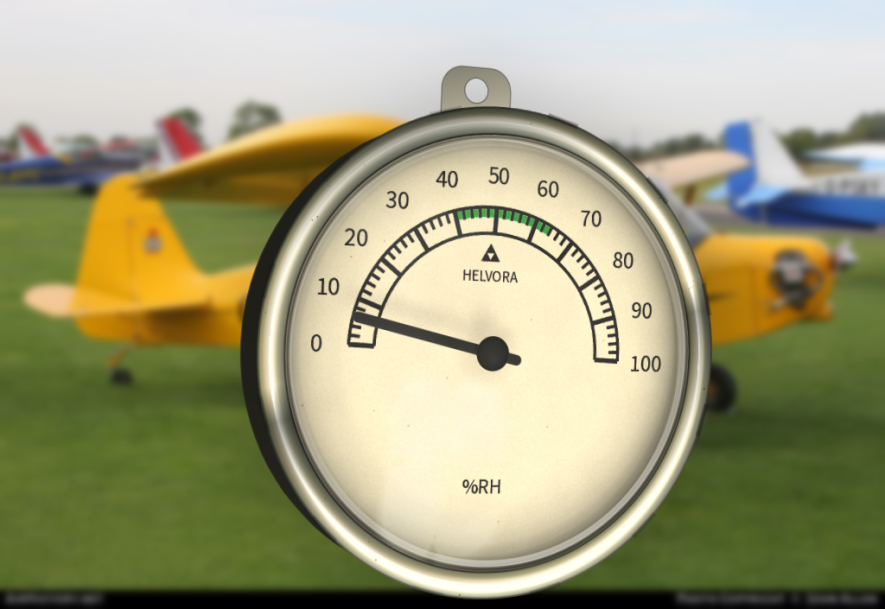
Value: % 6
